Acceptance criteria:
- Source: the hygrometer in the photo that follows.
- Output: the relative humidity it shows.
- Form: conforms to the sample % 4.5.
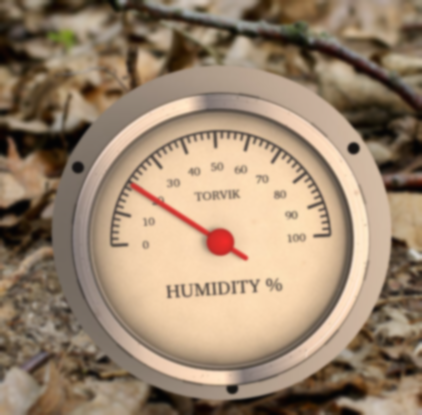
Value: % 20
